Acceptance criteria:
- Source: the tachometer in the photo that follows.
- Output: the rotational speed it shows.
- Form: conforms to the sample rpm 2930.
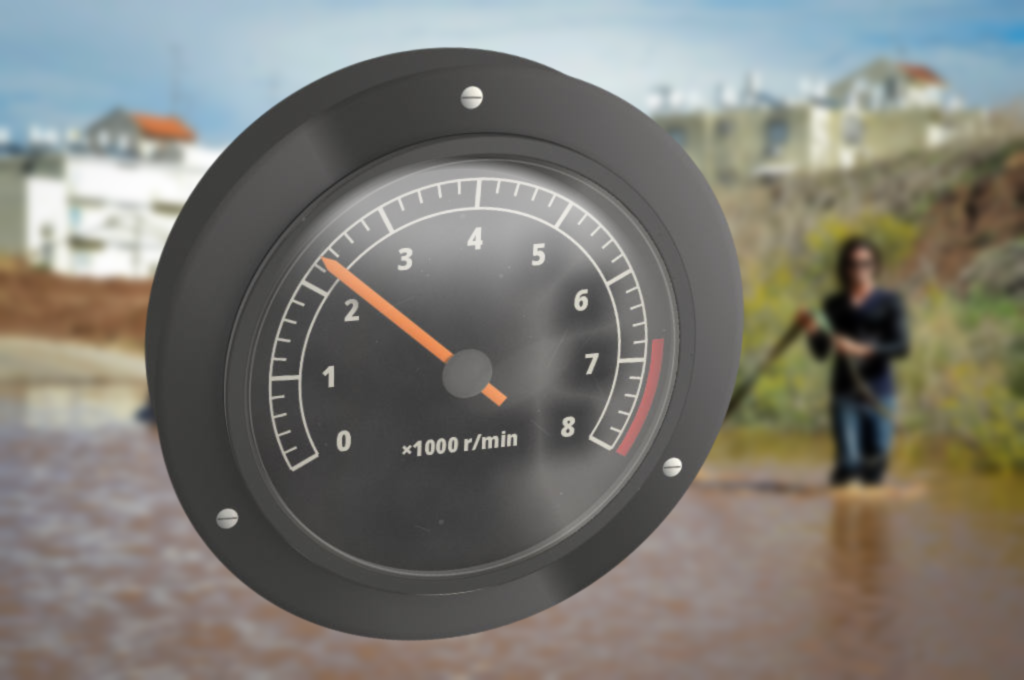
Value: rpm 2300
